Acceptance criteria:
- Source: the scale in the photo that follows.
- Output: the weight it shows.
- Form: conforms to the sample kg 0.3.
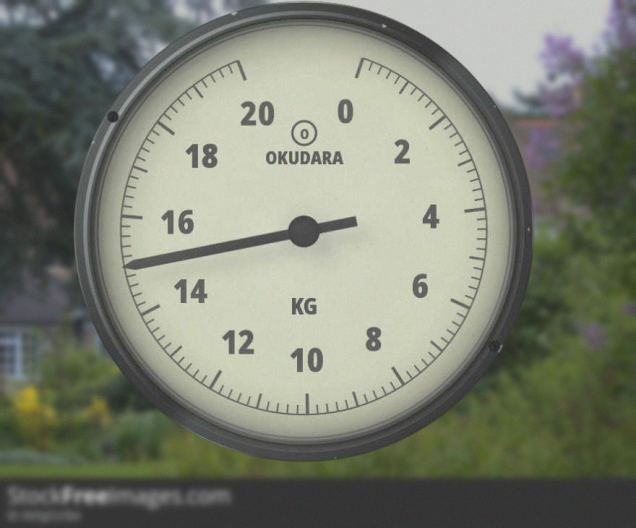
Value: kg 15
